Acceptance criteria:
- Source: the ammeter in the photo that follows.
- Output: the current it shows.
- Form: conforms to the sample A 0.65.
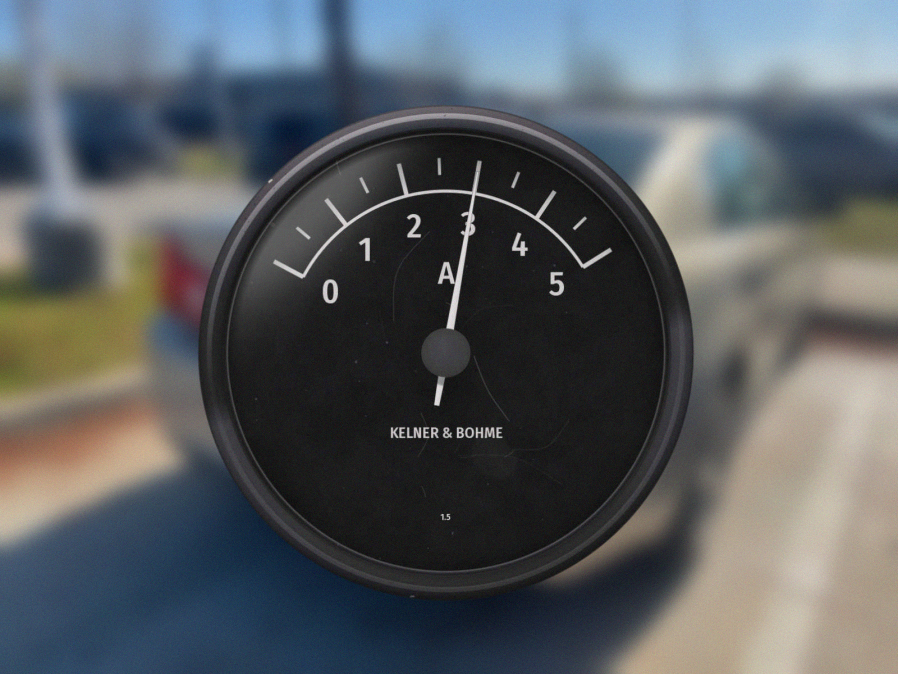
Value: A 3
